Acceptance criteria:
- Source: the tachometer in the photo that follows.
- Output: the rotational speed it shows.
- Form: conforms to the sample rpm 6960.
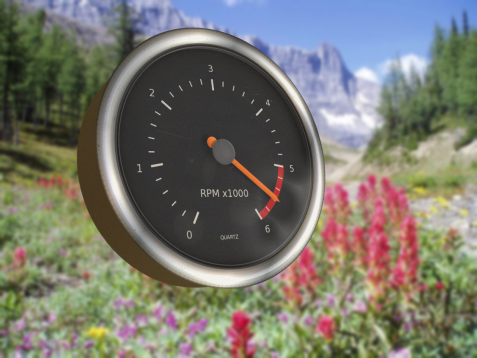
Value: rpm 5600
